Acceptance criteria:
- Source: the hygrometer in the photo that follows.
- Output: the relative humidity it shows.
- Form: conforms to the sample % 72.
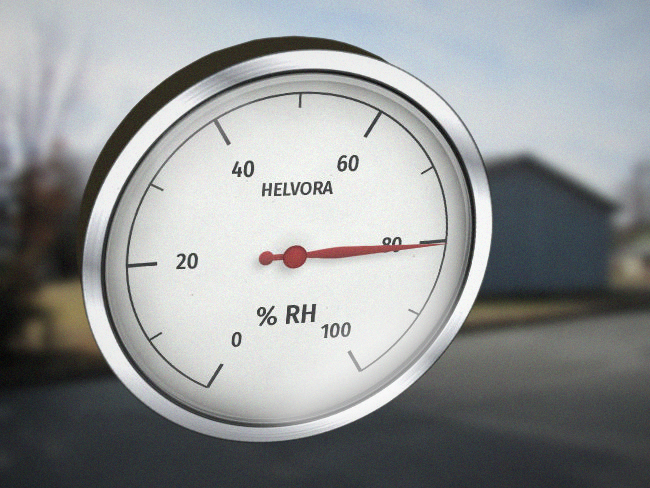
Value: % 80
